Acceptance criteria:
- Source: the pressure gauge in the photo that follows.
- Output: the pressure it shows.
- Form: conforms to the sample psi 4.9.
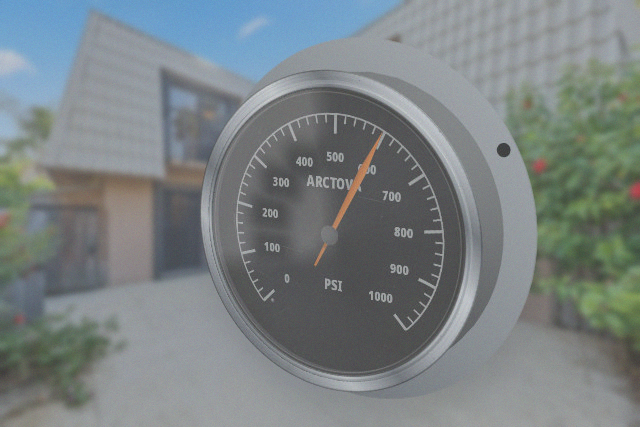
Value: psi 600
